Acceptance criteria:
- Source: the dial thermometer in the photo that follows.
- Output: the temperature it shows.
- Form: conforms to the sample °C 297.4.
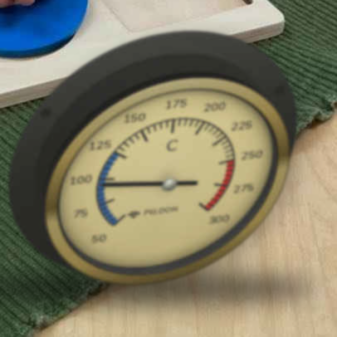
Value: °C 100
